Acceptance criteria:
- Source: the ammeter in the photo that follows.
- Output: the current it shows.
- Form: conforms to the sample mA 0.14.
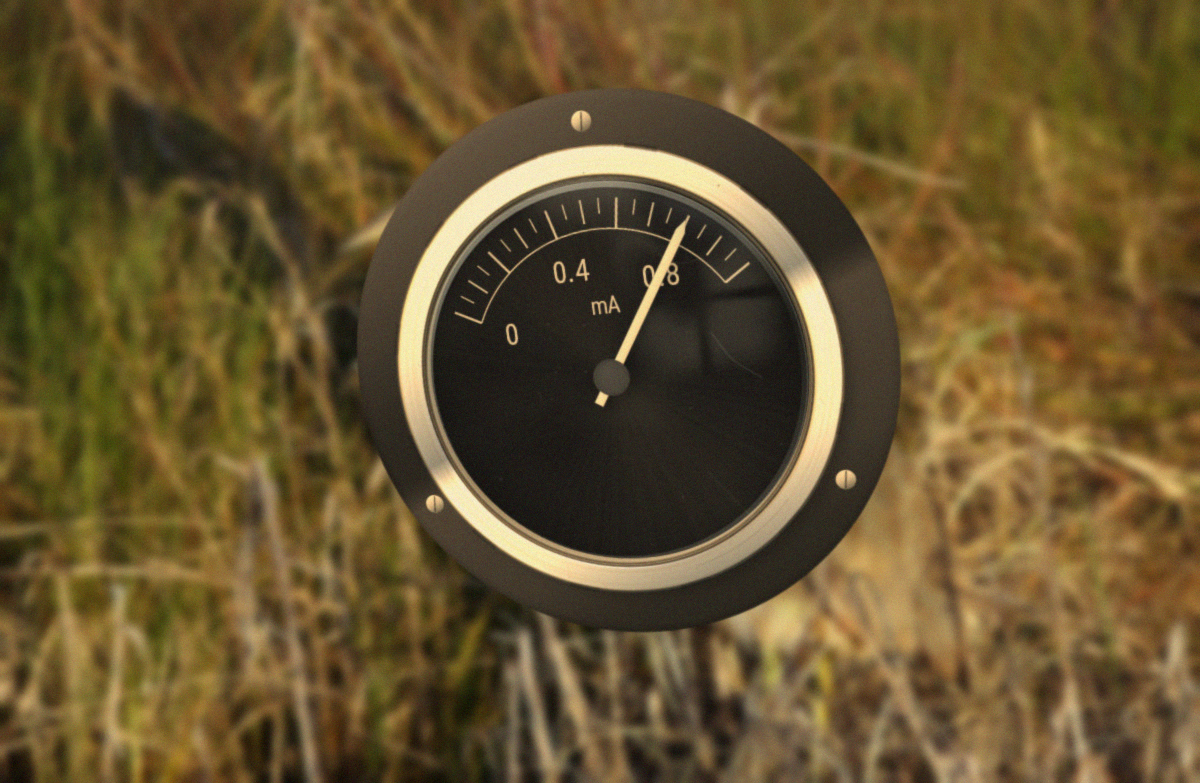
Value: mA 0.8
